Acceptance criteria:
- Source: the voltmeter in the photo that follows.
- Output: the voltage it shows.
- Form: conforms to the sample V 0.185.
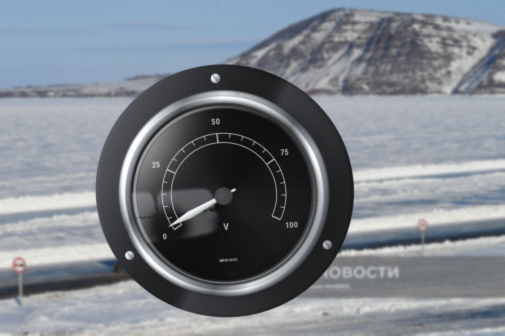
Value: V 2.5
